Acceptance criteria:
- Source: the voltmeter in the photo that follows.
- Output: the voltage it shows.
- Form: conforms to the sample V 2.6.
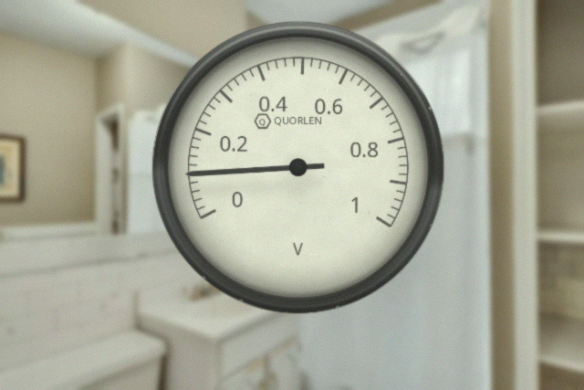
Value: V 0.1
